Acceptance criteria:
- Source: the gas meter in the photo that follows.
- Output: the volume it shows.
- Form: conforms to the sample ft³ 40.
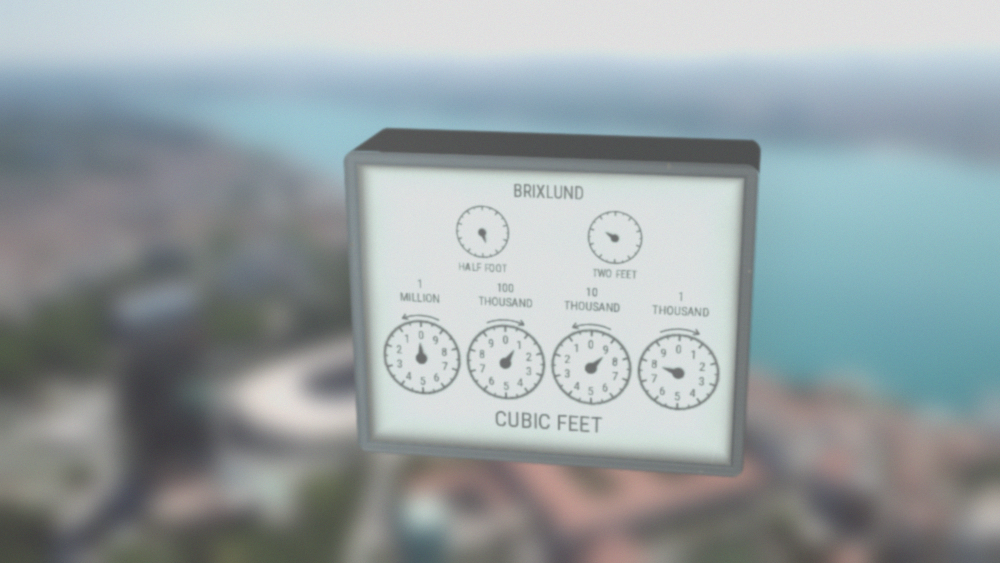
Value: ft³ 8800
